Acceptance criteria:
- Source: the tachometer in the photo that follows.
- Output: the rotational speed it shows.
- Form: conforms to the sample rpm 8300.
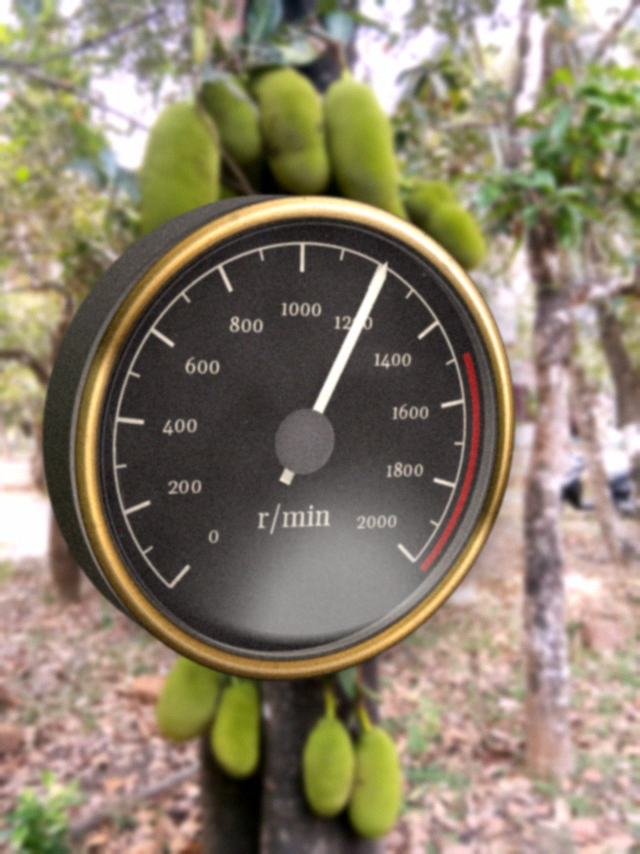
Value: rpm 1200
